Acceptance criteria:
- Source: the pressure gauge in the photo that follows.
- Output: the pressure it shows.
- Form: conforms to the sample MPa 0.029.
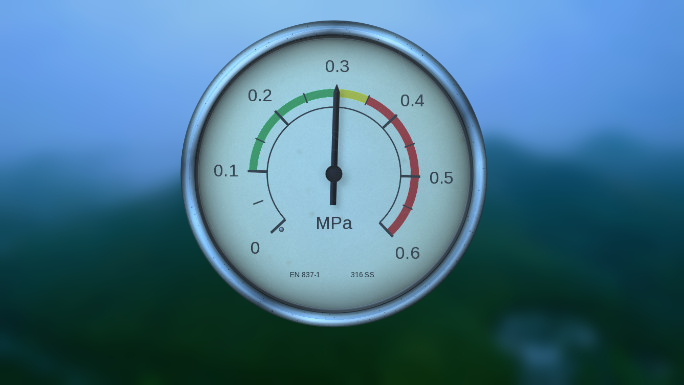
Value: MPa 0.3
